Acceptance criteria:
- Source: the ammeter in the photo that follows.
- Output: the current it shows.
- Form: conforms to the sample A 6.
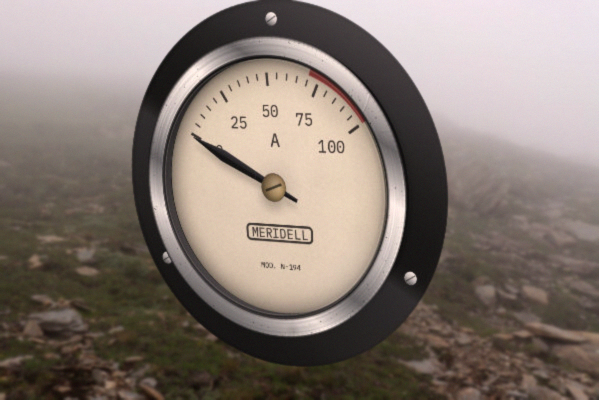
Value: A 0
